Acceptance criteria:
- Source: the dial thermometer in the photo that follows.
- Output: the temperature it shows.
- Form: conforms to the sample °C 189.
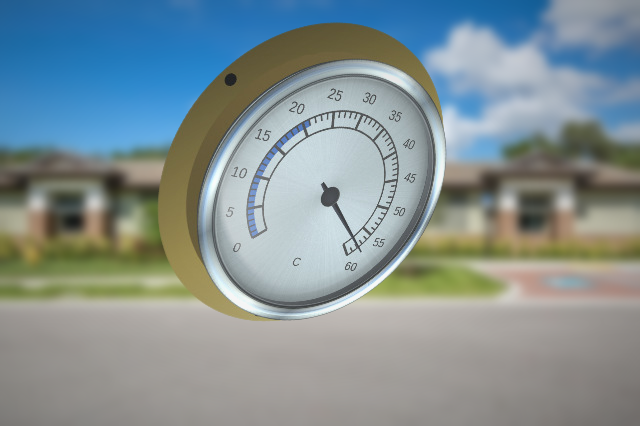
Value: °C 58
